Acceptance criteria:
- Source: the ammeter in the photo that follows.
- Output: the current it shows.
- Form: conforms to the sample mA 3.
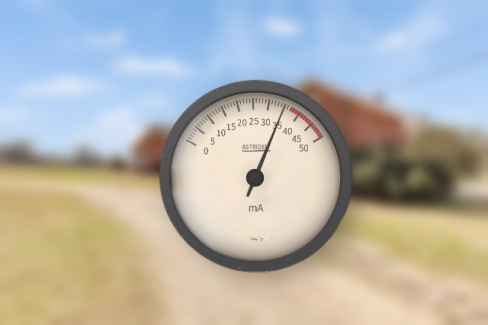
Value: mA 35
